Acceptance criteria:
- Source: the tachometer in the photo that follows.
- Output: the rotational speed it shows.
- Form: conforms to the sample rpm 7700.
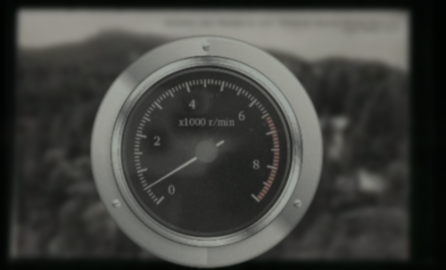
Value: rpm 500
